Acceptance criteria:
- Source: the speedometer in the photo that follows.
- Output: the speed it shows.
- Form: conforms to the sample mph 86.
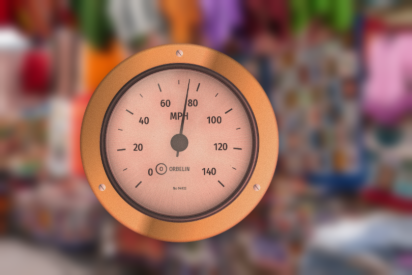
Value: mph 75
